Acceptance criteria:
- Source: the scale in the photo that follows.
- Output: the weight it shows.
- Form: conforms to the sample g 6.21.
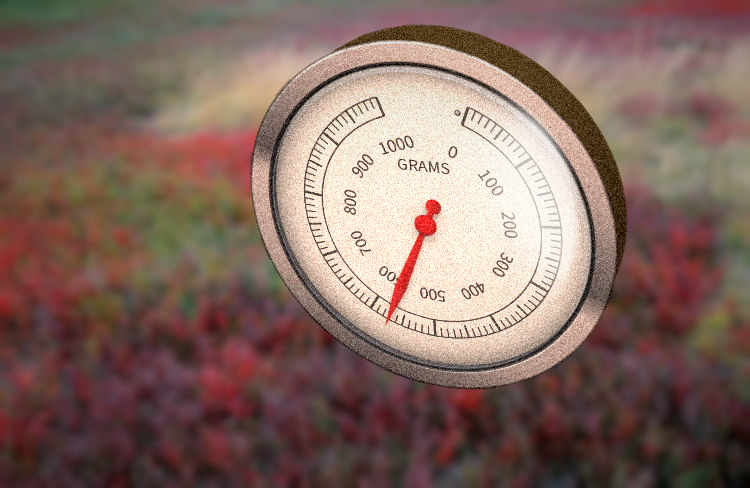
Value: g 570
